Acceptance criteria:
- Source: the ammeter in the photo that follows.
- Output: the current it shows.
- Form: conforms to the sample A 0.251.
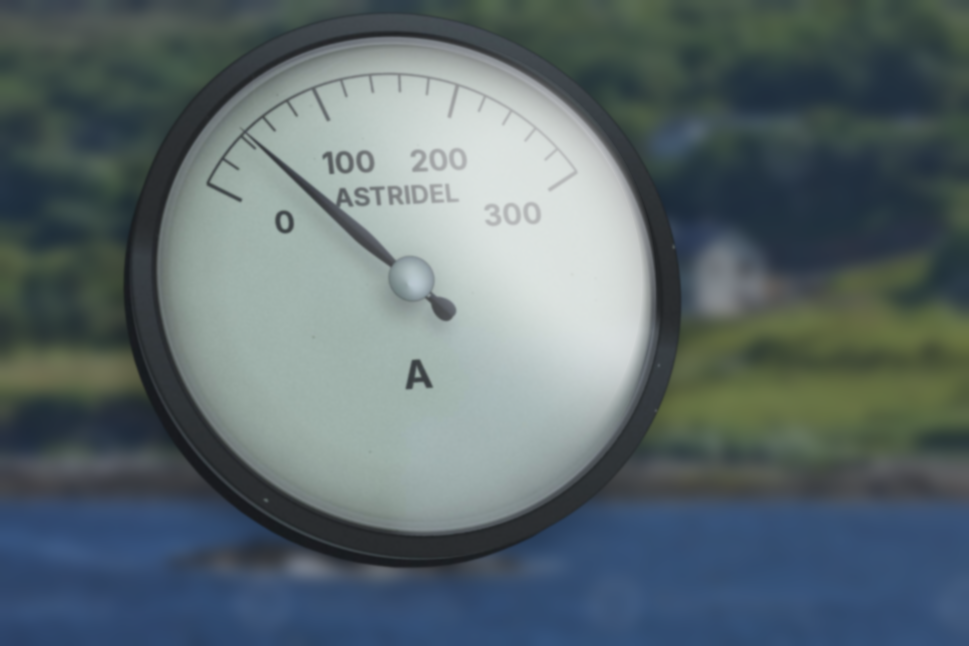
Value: A 40
